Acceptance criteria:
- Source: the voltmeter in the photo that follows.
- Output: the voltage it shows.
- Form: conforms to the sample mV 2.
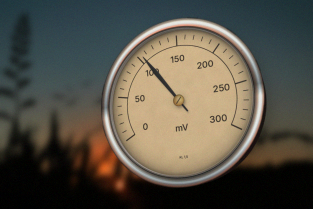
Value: mV 105
